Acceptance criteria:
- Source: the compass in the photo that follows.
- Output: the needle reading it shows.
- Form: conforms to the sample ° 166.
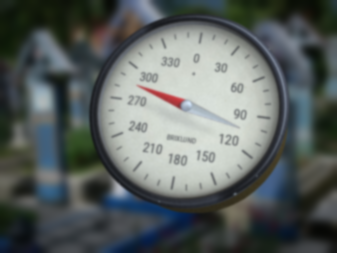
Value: ° 285
